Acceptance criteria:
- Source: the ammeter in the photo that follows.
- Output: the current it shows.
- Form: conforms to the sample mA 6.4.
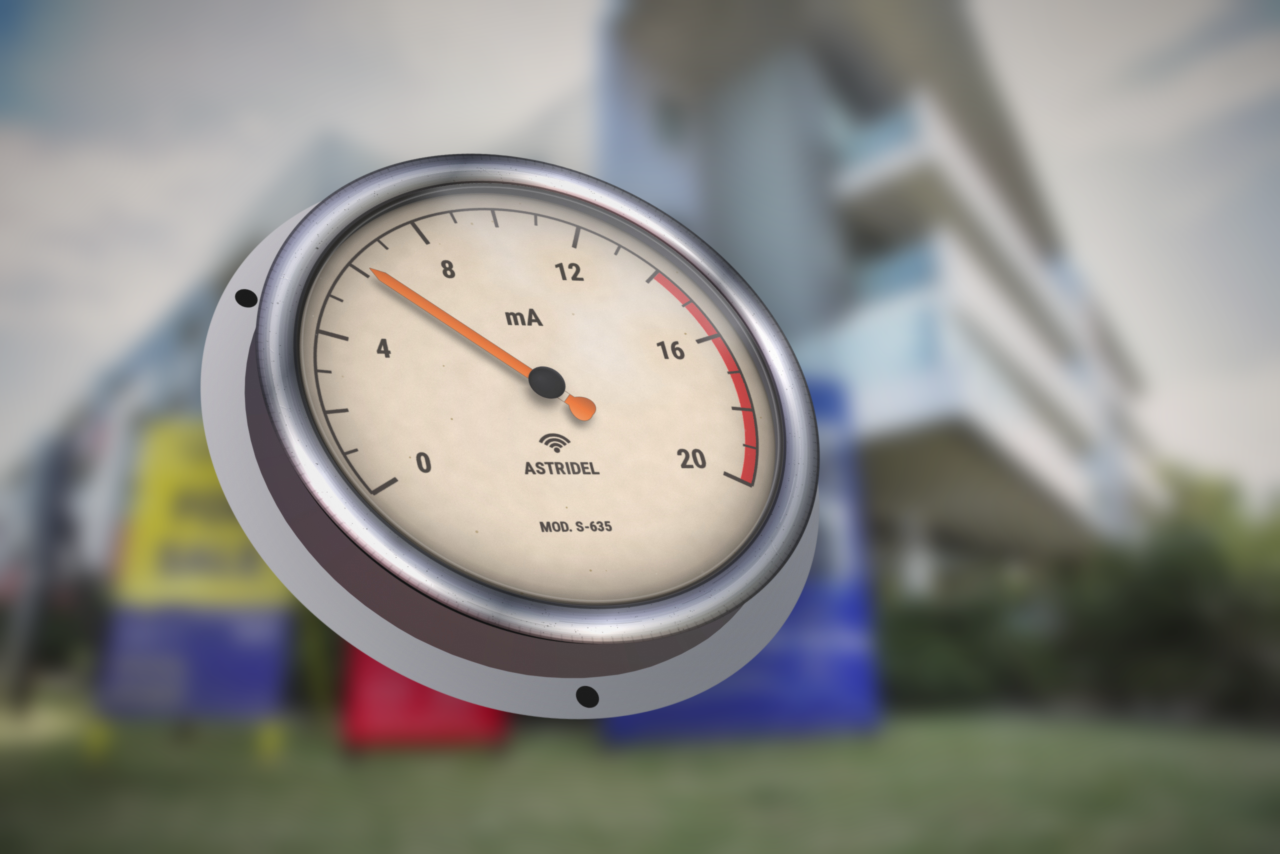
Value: mA 6
